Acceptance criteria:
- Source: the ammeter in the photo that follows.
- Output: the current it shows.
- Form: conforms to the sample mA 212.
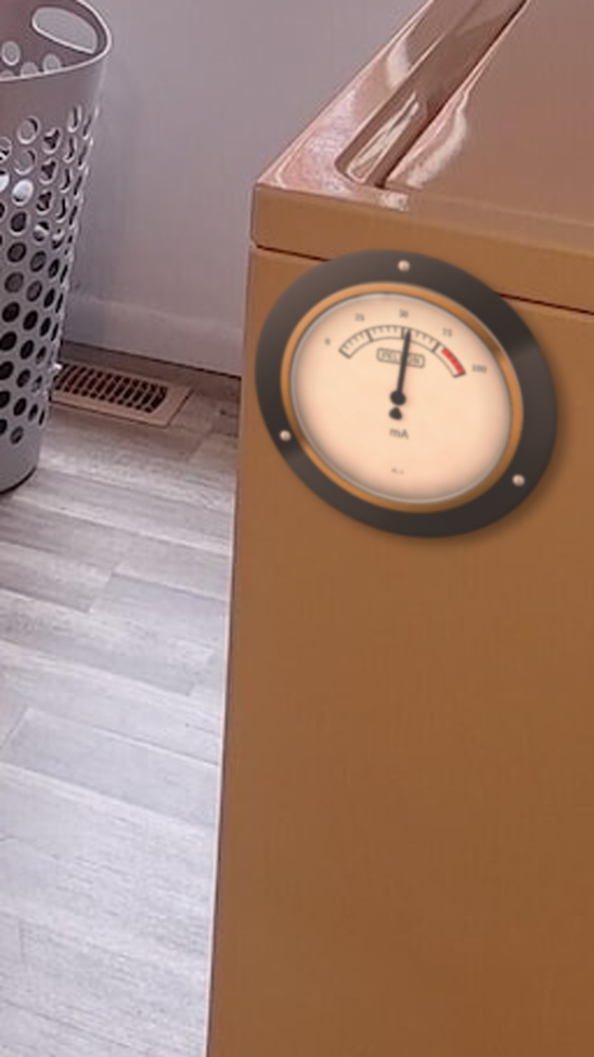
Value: mA 55
